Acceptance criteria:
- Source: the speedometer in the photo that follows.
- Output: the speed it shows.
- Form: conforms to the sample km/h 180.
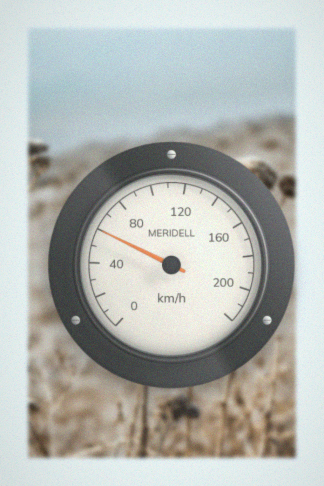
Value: km/h 60
